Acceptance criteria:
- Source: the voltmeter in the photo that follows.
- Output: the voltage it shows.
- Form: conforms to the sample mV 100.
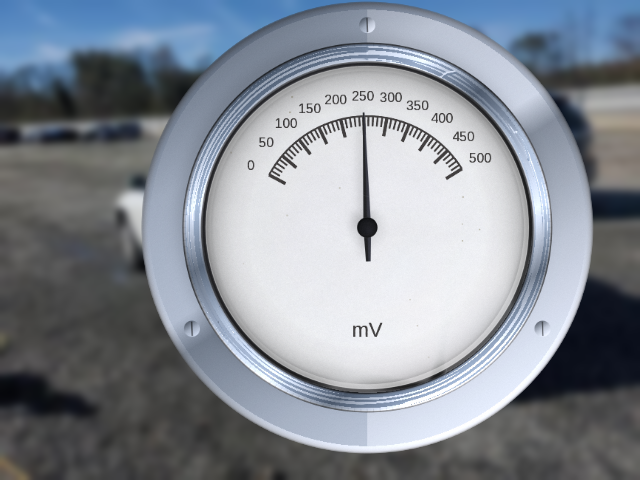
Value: mV 250
